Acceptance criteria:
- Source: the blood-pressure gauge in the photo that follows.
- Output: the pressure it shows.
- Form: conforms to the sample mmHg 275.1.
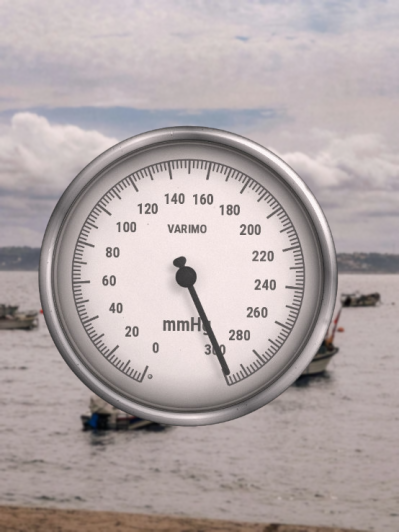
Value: mmHg 298
